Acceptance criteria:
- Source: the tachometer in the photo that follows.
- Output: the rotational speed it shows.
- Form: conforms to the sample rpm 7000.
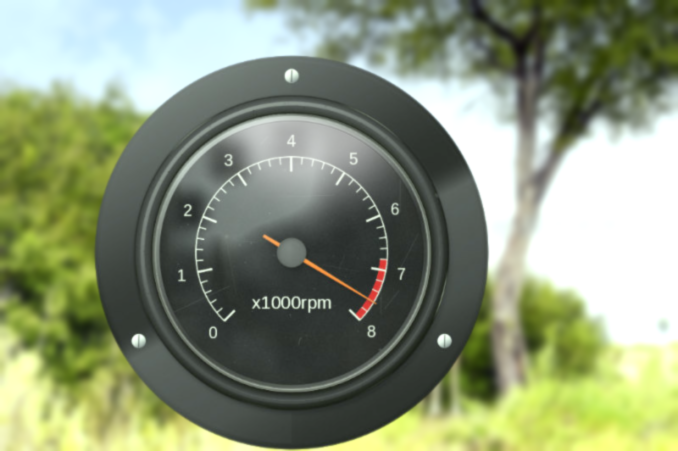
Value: rpm 7600
